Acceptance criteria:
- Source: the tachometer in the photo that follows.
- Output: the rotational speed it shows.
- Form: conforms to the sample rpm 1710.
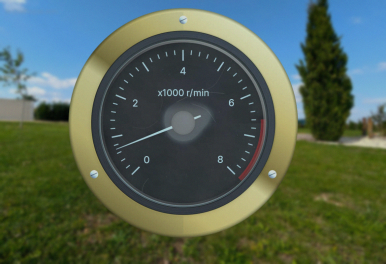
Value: rpm 700
